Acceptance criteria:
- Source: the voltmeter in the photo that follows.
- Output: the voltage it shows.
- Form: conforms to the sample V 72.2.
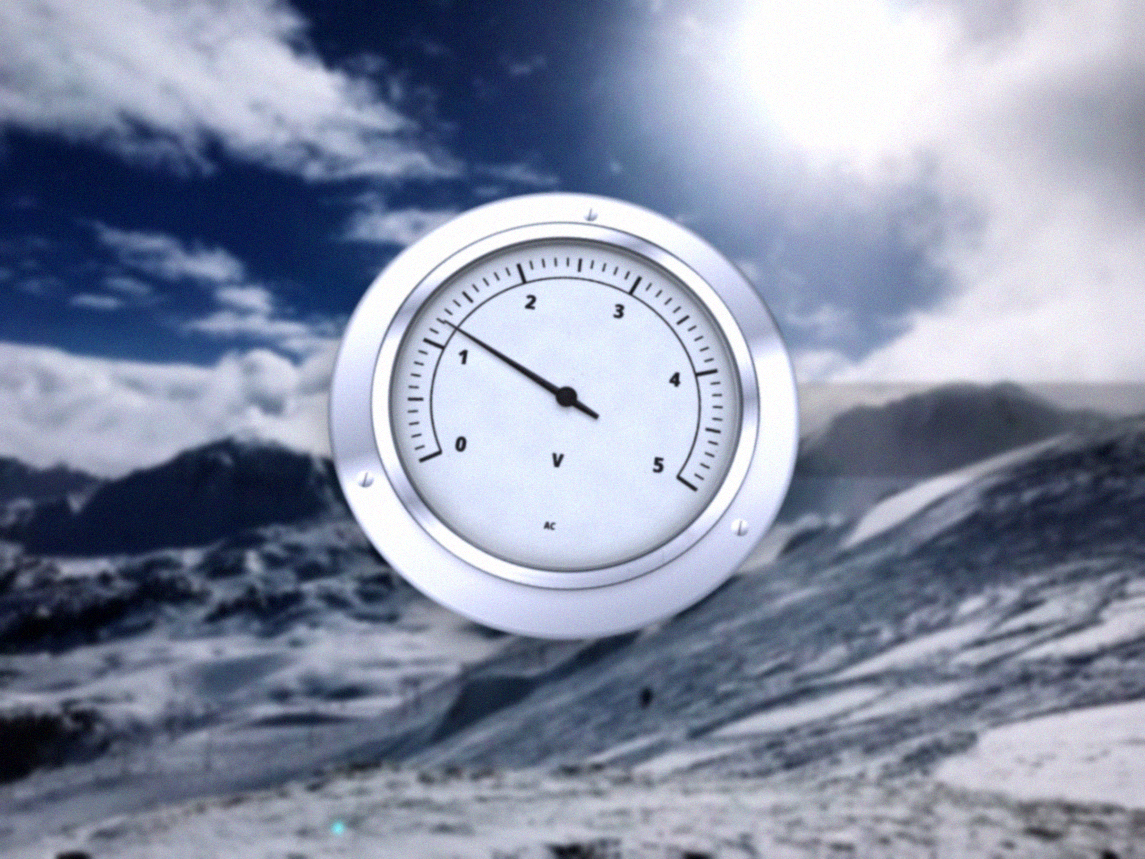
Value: V 1.2
